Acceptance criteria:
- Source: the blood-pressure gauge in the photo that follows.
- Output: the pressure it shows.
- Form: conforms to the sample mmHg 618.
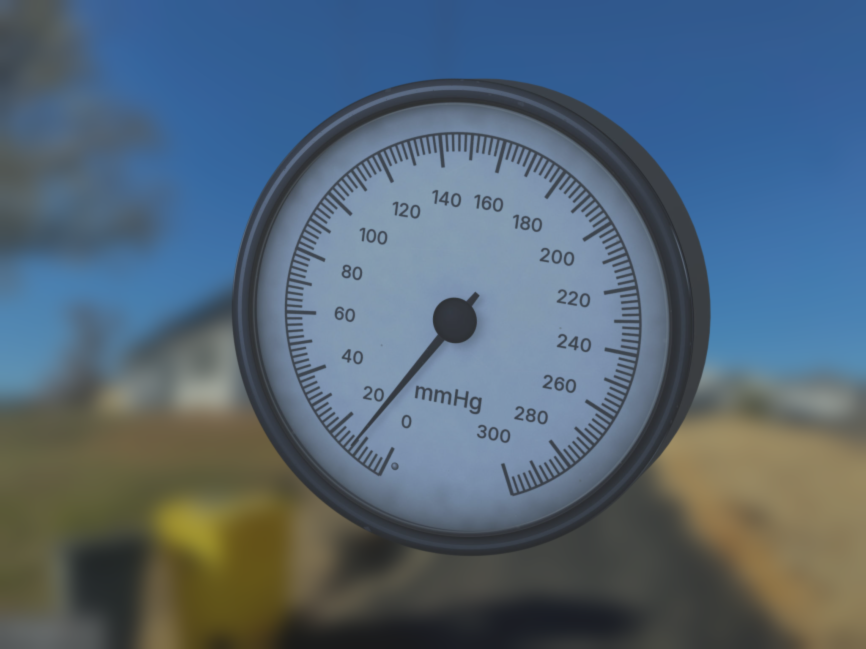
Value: mmHg 12
